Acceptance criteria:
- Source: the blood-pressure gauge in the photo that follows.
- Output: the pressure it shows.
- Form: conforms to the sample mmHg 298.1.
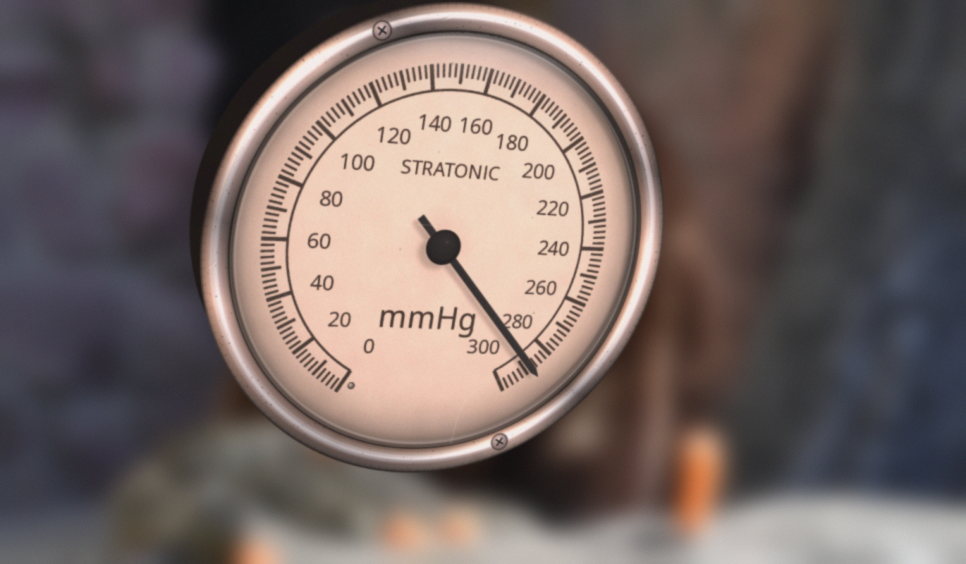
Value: mmHg 288
